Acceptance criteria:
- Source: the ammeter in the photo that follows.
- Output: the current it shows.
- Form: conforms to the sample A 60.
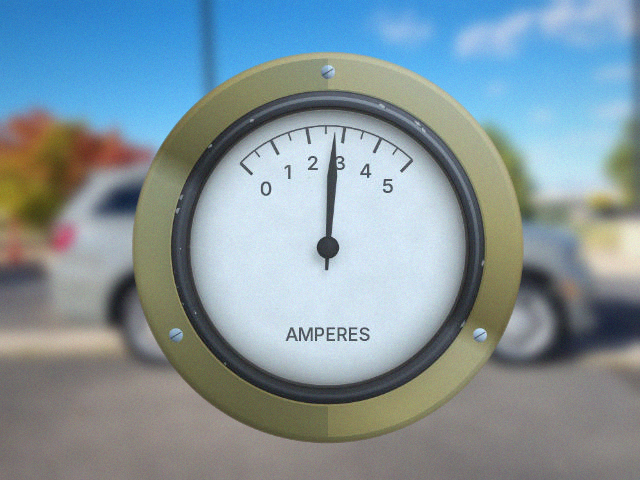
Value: A 2.75
